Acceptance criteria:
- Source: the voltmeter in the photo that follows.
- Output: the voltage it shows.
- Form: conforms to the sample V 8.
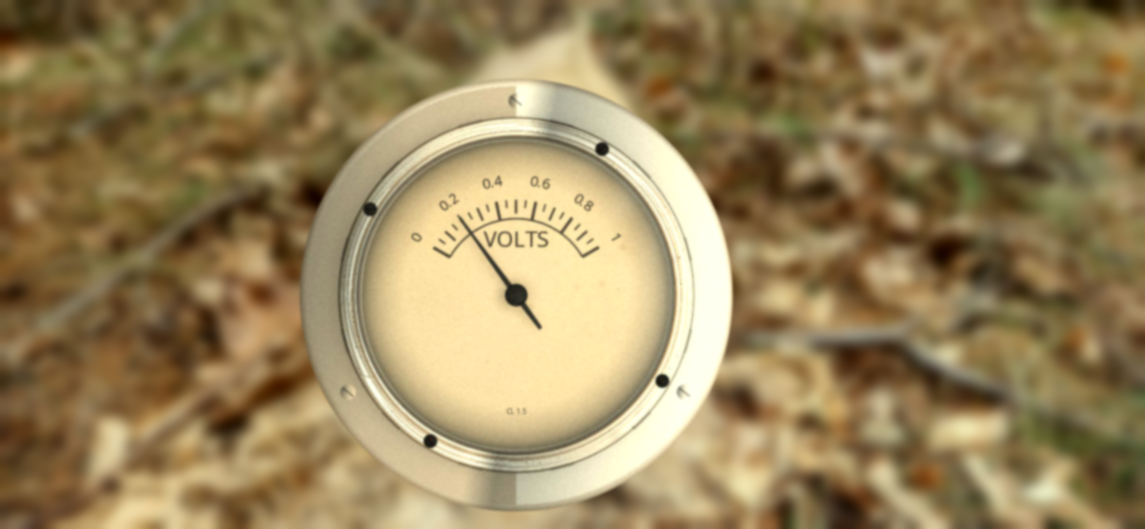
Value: V 0.2
